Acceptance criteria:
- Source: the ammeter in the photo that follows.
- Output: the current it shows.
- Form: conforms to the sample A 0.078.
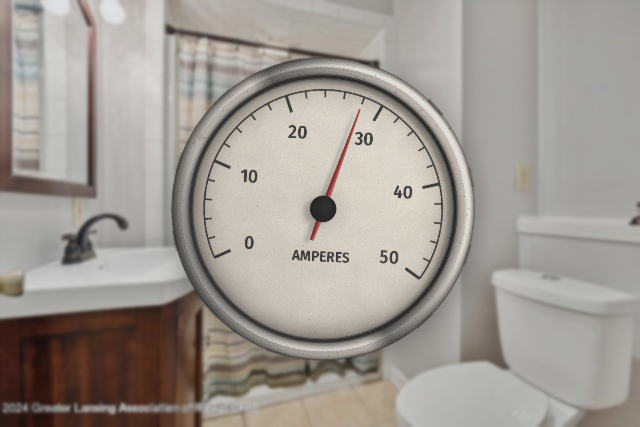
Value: A 28
